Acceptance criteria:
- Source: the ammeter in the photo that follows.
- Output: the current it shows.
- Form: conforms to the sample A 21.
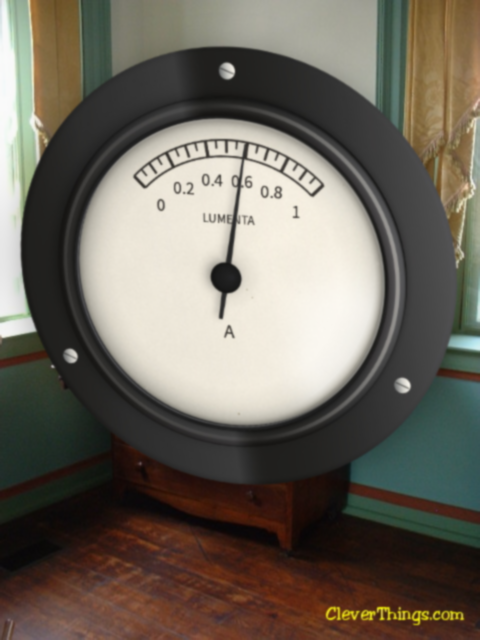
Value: A 0.6
